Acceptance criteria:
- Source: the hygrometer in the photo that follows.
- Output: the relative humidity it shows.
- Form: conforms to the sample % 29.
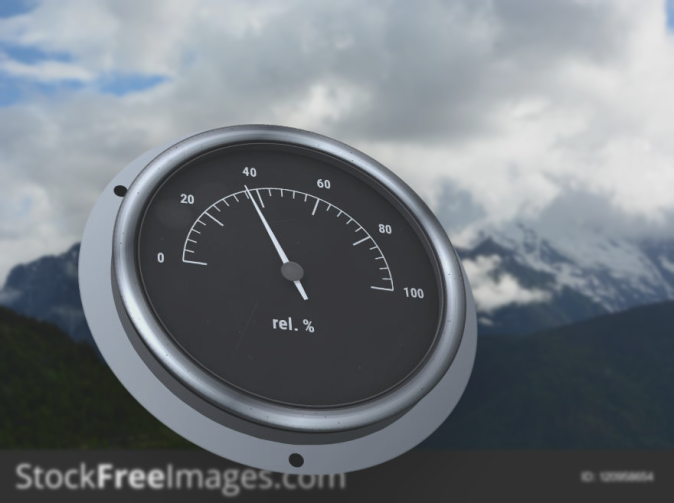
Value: % 36
